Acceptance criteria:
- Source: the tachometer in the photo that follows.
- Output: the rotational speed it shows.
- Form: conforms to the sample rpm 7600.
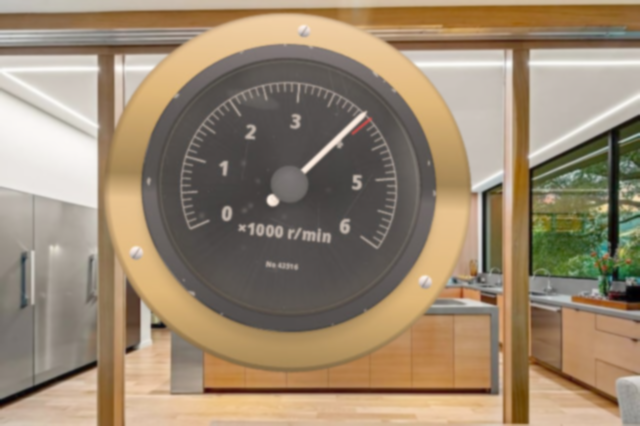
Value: rpm 4000
